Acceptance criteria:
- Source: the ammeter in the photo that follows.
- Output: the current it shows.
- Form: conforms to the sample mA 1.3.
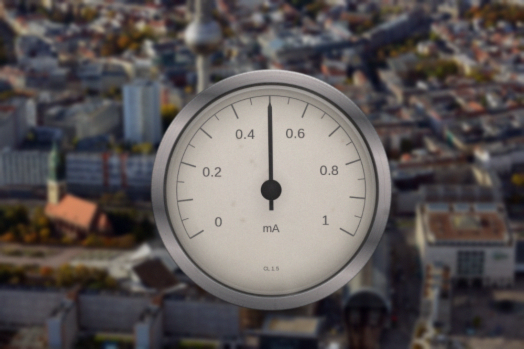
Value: mA 0.5
